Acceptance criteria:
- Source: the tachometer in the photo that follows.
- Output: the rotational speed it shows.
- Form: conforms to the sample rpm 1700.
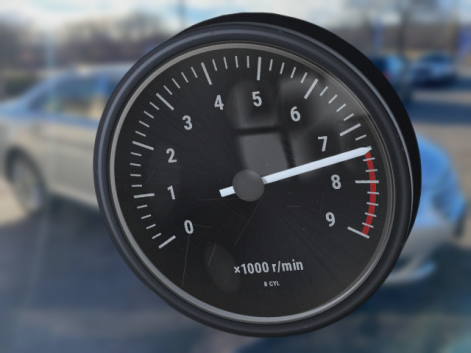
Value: rpm 7400
